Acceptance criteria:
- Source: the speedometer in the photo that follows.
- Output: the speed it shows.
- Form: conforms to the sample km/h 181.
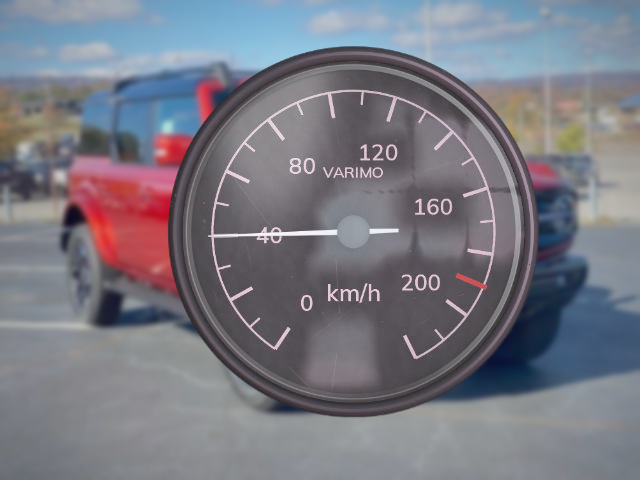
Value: km/h 40
